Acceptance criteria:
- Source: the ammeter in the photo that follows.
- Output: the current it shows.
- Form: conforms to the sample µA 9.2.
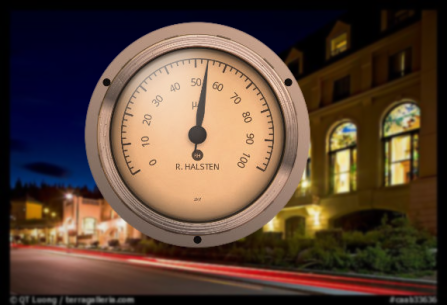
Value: µA 54
